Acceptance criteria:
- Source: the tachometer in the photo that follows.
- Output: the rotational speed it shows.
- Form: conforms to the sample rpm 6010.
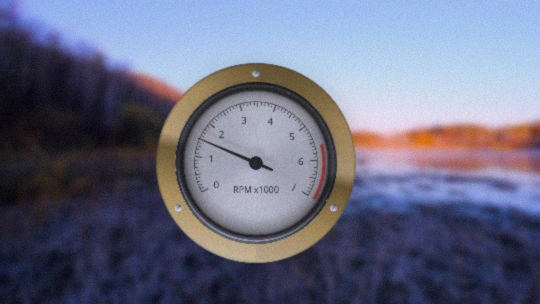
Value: rpm 1500
